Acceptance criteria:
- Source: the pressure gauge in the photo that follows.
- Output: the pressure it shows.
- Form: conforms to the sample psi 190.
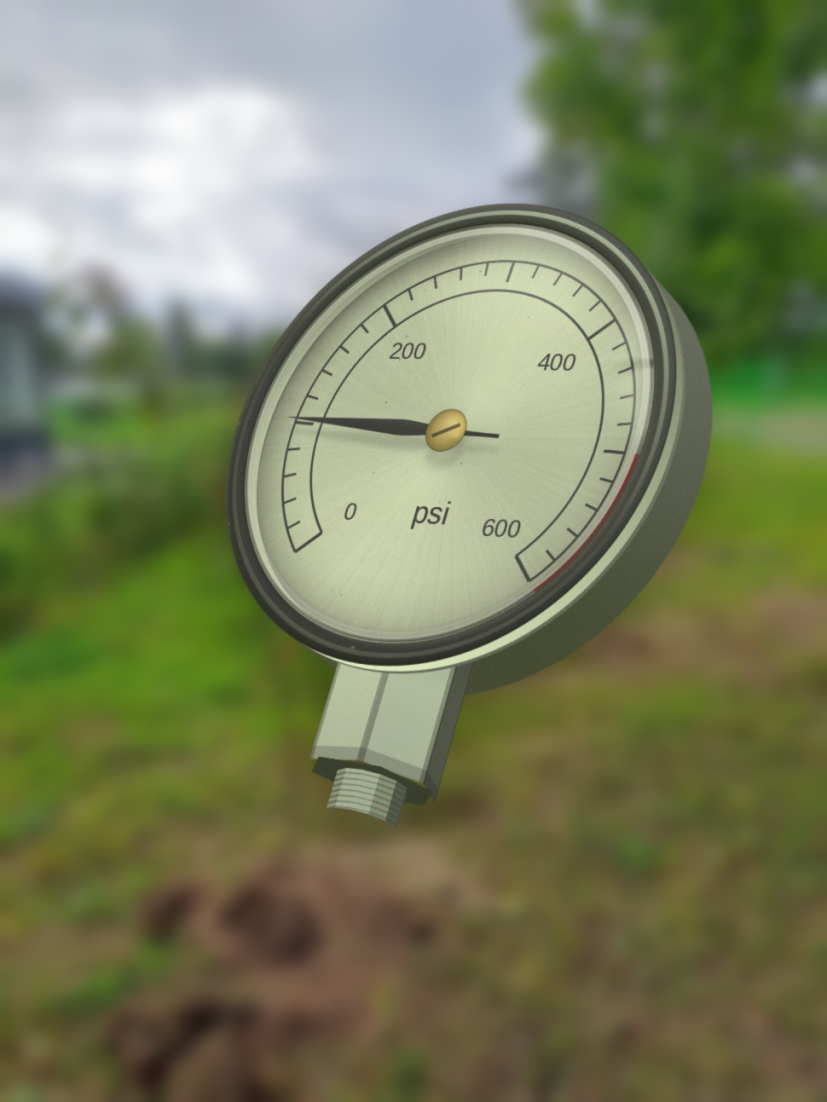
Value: psi 100
